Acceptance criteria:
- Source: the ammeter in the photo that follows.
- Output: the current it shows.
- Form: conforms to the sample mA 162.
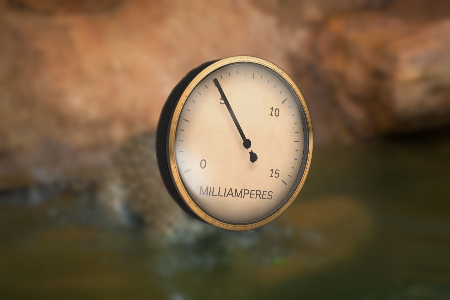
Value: mA 5
